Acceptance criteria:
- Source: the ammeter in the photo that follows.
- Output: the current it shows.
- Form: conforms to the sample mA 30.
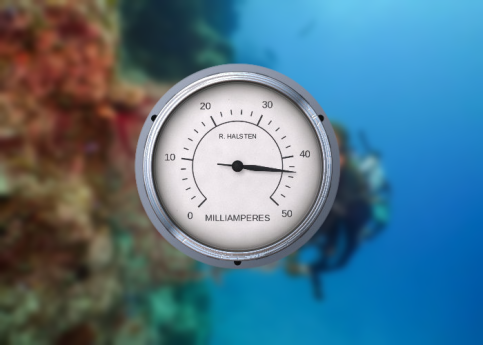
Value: mA 43
